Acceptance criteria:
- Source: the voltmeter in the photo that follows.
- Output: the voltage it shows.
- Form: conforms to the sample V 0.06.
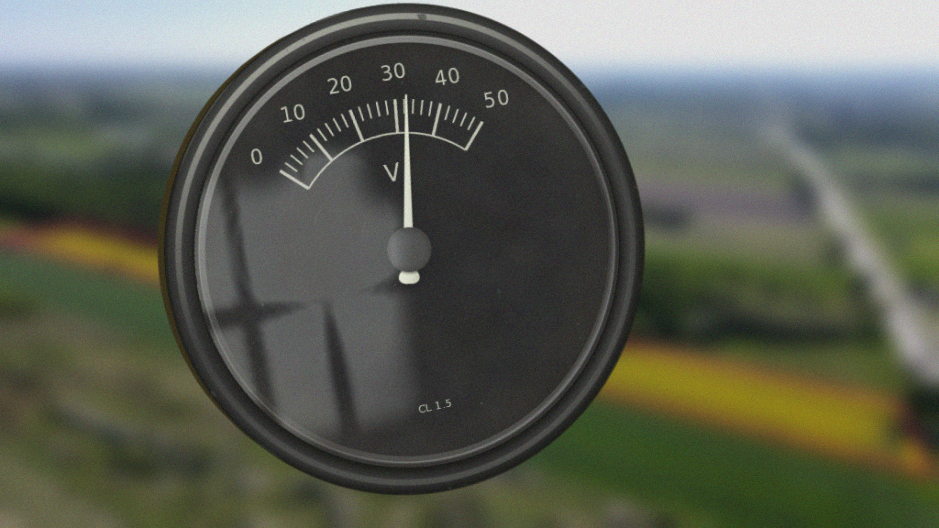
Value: V 32
